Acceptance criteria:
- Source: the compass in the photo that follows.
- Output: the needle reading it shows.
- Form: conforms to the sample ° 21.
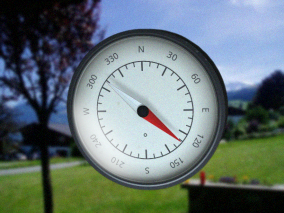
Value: ° 130
